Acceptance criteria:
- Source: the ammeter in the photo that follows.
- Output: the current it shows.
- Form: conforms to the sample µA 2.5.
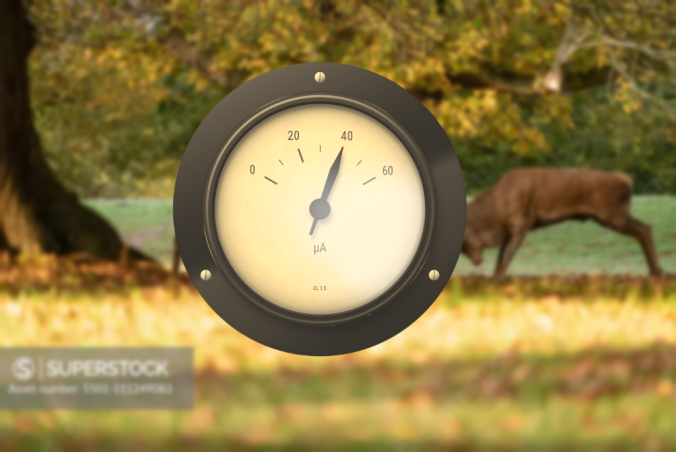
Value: µA 40
